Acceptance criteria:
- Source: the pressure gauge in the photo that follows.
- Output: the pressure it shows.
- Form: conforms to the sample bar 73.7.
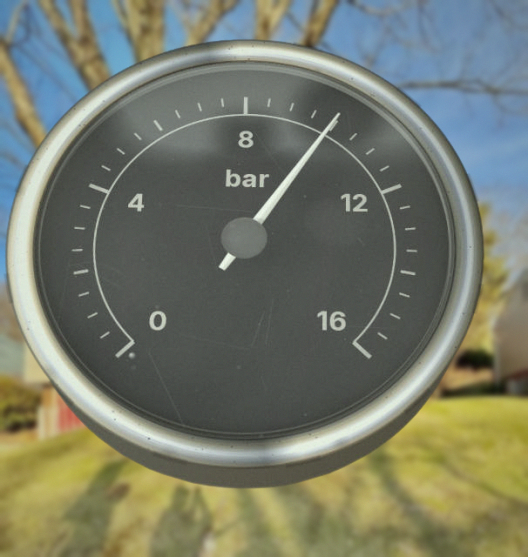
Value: bar 10
